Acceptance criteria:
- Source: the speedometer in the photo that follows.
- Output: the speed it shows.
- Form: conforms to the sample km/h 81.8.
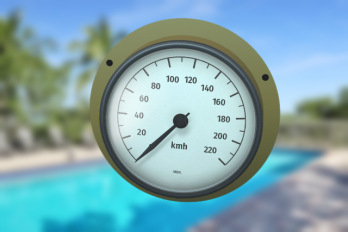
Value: km/h 0
